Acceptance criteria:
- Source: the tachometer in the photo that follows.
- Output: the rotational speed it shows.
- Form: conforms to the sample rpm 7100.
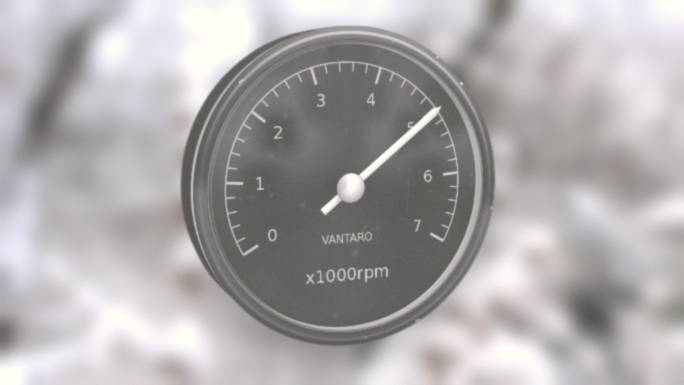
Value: rpm 5000
